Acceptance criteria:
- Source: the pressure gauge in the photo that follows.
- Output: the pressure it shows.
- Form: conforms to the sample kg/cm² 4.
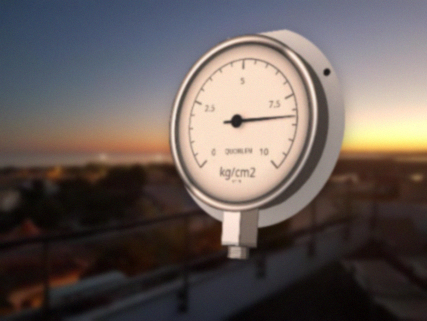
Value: kg/cm² 8.25
